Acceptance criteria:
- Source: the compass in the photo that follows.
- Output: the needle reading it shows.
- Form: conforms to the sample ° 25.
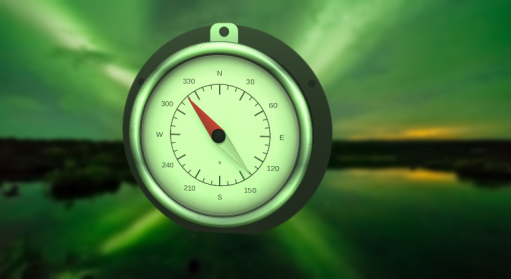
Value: ° 320
